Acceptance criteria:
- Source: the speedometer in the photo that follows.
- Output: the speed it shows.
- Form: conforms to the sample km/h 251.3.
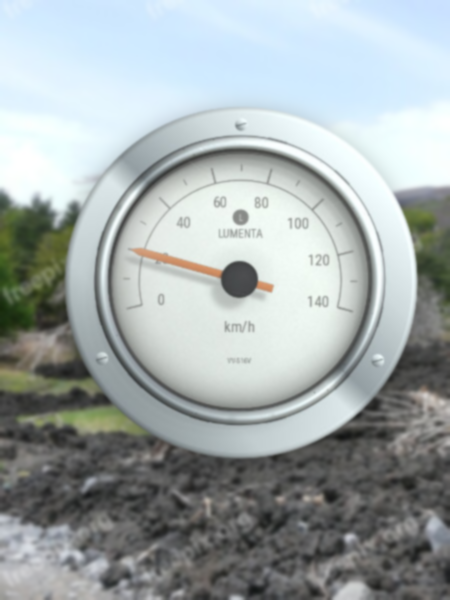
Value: km/h 20
